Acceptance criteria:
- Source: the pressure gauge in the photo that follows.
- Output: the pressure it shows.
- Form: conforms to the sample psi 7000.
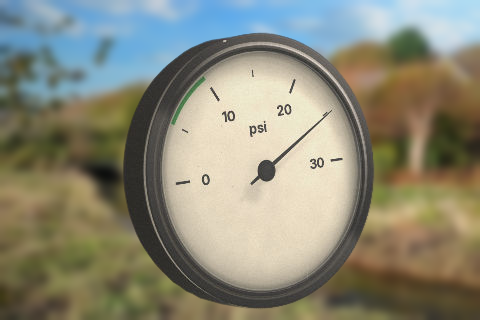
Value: psi 25
